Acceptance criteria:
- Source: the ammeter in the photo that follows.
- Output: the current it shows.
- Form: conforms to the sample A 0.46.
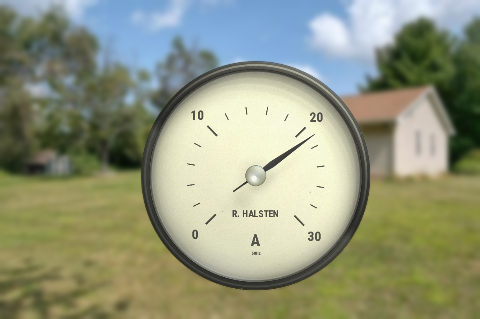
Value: A 21
